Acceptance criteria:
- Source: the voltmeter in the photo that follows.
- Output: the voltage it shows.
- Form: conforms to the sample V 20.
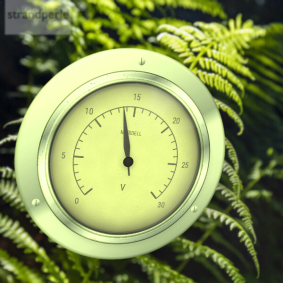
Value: V 13.5
